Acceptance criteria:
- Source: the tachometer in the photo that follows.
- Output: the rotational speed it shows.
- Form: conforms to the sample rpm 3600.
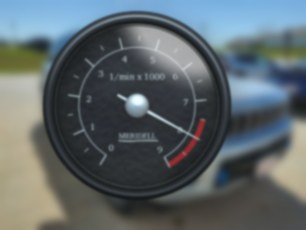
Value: rpm 8000
